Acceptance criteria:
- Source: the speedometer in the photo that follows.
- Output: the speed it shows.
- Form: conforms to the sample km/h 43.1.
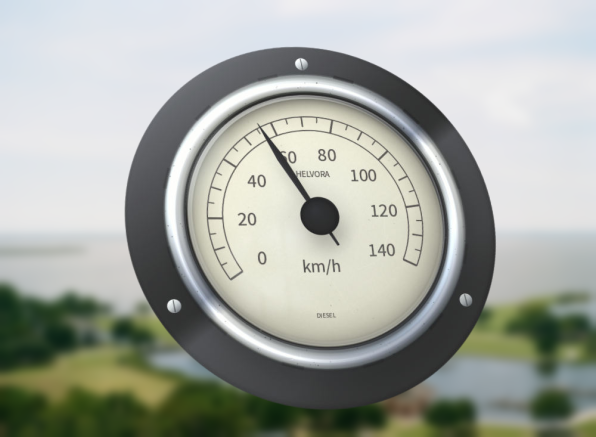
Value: km/h 55
